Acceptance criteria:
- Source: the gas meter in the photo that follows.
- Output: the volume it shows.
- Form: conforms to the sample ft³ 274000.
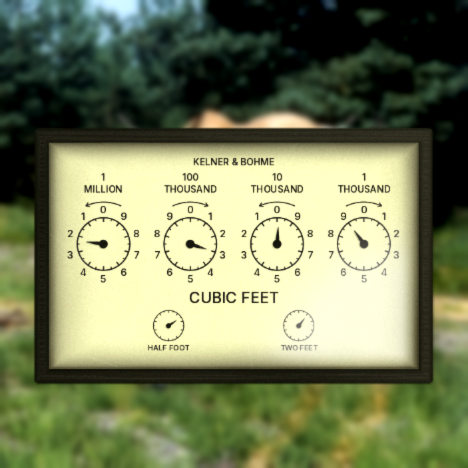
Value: ft³ 229900
